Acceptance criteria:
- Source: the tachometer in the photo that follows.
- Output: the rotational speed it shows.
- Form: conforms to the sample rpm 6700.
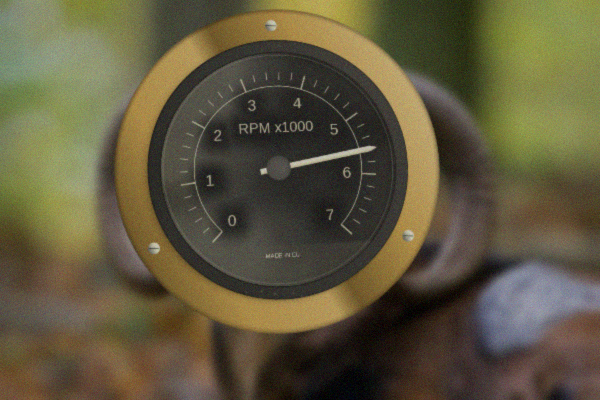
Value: rpm 5600
